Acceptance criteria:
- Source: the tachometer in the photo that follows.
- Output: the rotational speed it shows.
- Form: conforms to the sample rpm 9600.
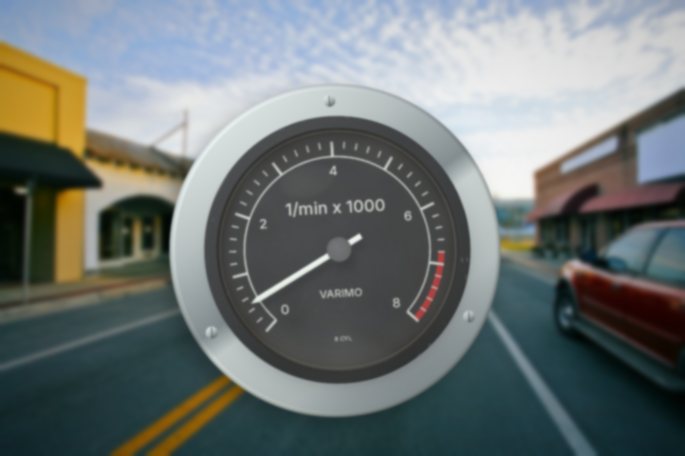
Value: rpm 500
